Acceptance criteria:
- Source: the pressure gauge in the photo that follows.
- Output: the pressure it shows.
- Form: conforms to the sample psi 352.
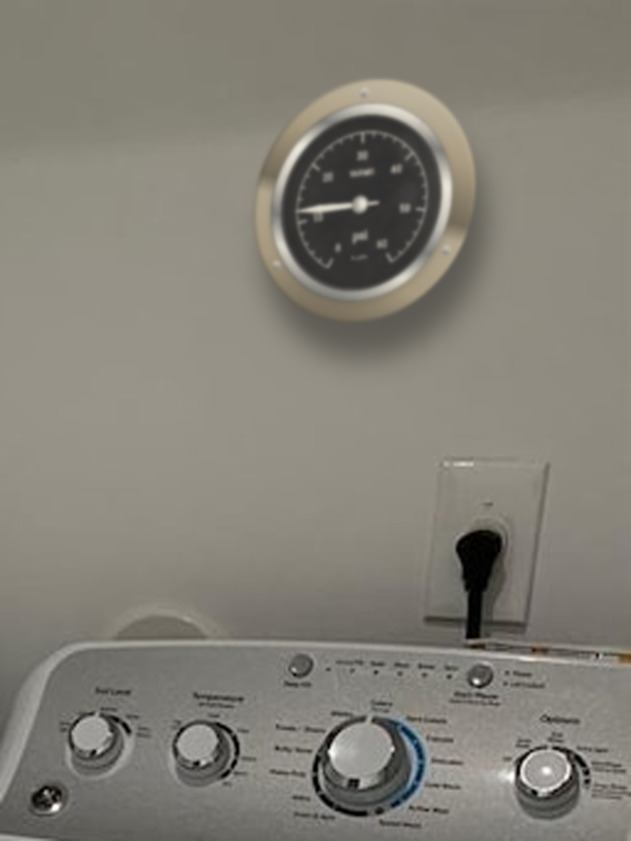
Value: psi 12
